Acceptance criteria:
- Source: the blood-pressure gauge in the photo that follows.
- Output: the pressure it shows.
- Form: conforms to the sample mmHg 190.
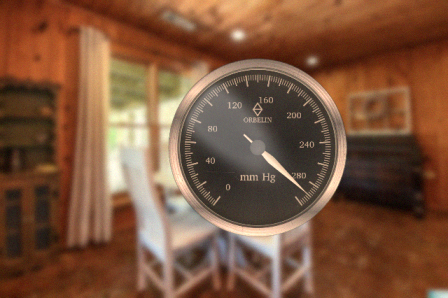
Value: mmHg 290
